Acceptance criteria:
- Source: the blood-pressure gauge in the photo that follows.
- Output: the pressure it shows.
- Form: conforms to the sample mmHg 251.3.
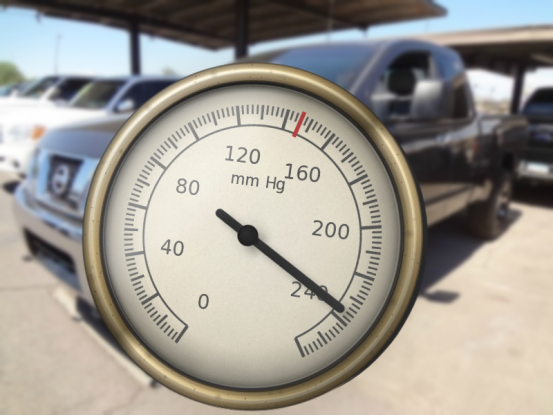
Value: mmHg 236
